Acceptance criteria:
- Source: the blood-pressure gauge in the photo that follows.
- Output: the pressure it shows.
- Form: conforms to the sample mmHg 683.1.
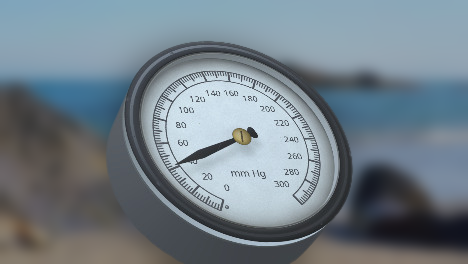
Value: mmHg 40
